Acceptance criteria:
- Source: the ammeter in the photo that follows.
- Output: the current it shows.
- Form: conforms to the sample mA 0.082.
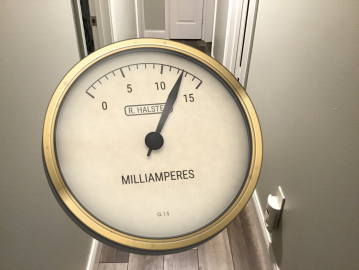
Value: mA 12.5
